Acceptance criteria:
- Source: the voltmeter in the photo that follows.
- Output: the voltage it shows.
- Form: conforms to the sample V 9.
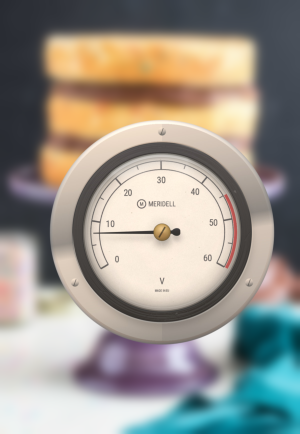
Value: V 7.5
